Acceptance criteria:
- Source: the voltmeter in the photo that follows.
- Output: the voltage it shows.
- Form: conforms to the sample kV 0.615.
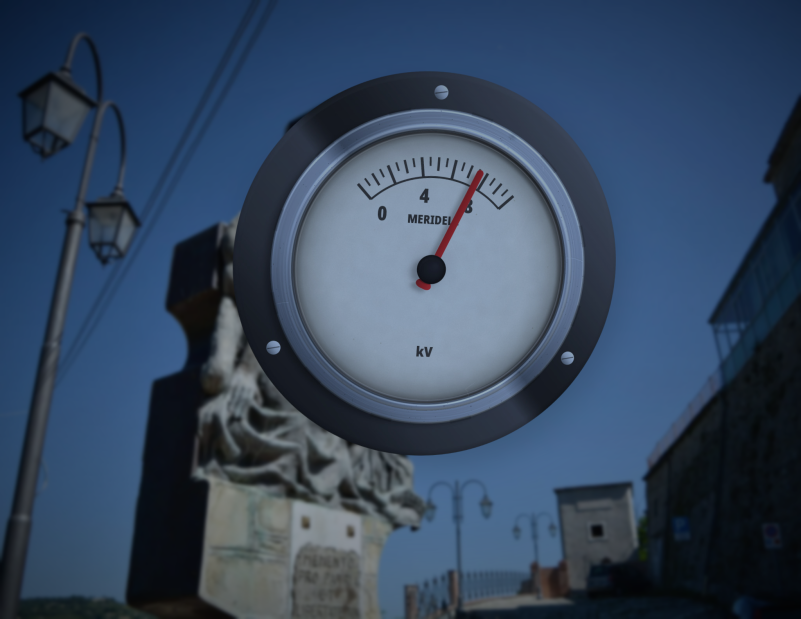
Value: kV 7.5
